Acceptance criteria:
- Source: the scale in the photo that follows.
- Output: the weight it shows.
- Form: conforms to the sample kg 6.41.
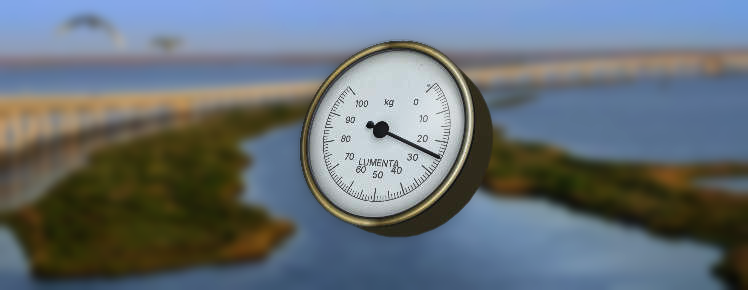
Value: kg 25
